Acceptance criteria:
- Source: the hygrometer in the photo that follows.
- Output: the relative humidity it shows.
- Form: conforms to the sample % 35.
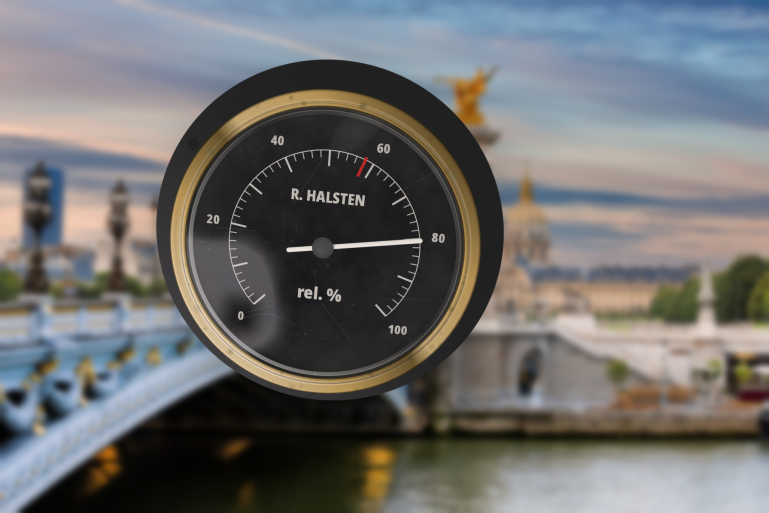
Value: % 80
